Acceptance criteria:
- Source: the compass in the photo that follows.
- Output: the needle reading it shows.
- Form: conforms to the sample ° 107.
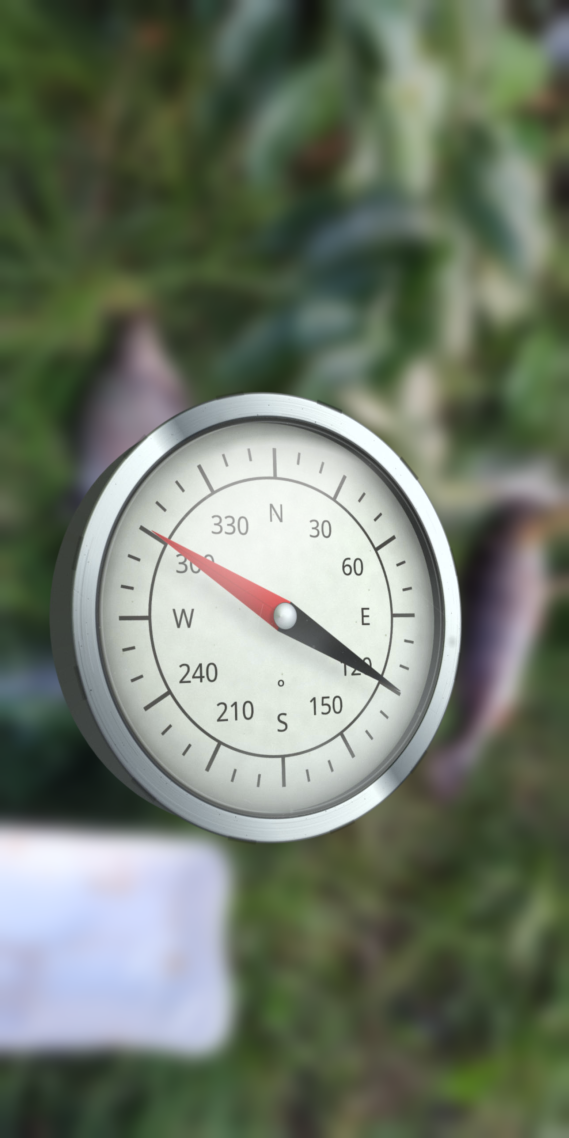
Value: ° 300
